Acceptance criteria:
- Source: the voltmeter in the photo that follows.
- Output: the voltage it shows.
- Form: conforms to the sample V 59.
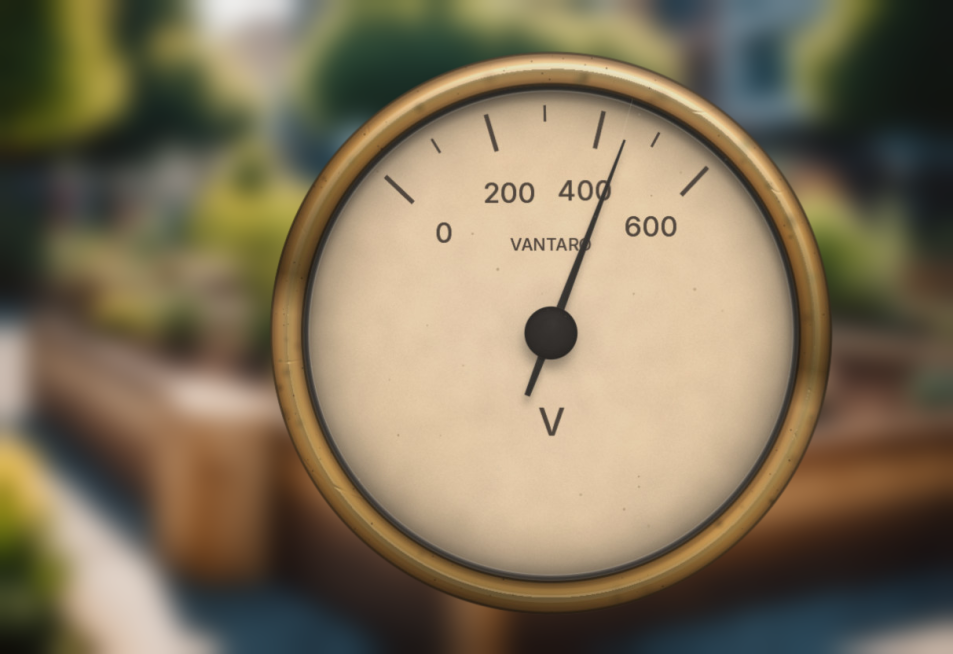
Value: V 450
